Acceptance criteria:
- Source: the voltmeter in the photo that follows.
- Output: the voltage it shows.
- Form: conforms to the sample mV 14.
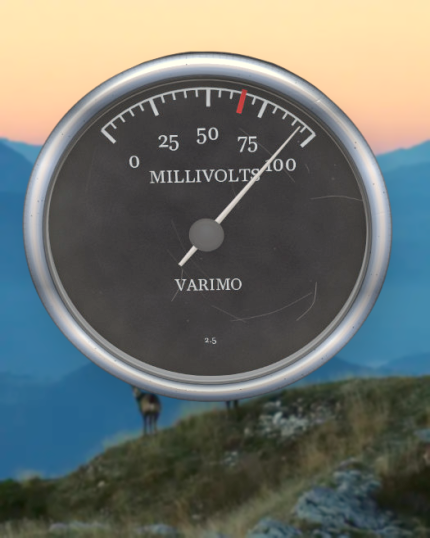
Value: mV 92.5
